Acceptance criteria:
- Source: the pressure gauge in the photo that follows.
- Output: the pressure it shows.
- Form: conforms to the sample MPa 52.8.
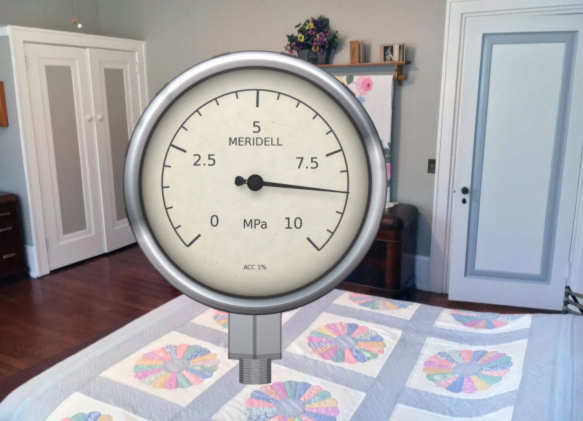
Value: MPa 8.5
